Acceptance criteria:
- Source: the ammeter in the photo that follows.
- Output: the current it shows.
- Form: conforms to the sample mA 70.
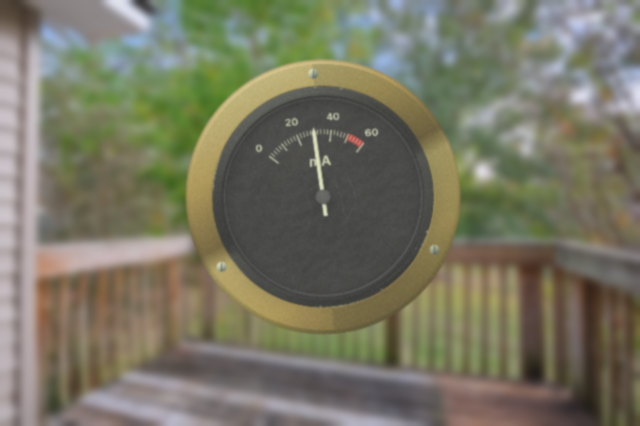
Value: mA 30
